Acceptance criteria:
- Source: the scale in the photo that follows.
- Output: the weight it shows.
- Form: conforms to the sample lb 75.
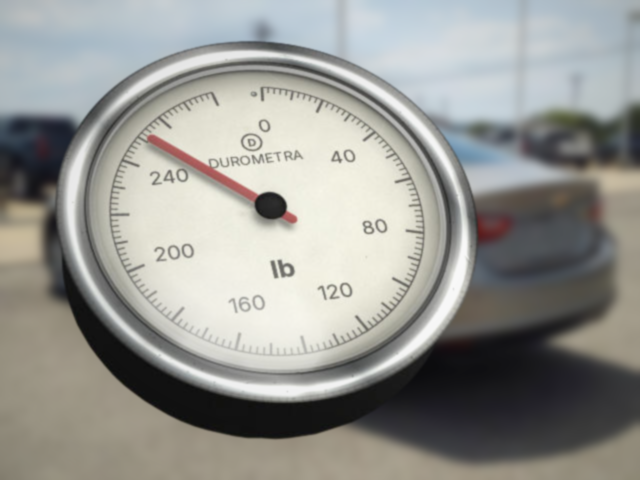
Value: lb 250
